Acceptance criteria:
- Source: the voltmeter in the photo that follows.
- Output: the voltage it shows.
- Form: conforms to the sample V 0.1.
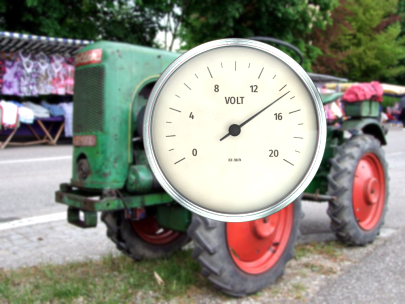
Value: V 14.5
